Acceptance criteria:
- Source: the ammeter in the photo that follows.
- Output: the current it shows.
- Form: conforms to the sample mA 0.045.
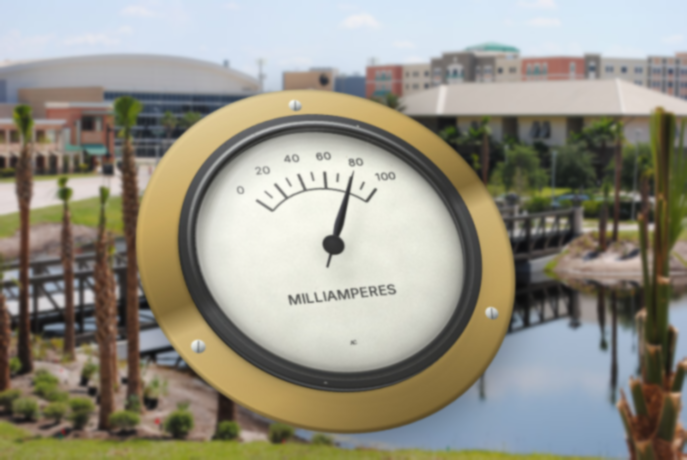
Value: mA 80
